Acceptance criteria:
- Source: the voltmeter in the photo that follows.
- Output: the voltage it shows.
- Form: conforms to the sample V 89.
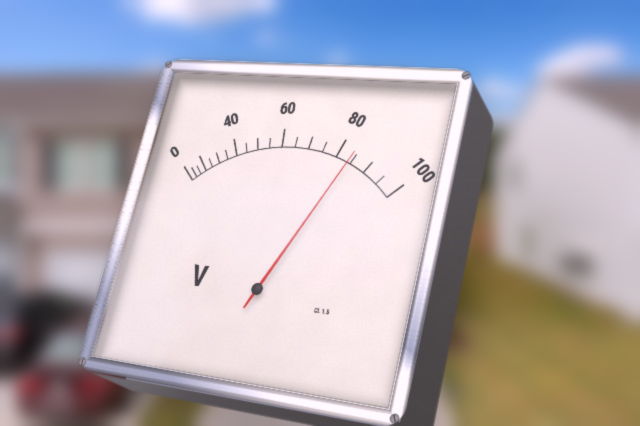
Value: V 85
